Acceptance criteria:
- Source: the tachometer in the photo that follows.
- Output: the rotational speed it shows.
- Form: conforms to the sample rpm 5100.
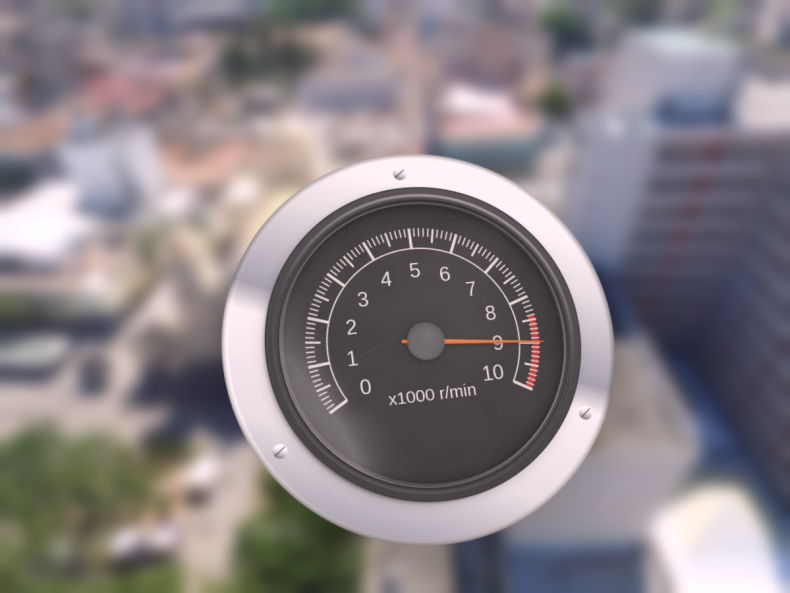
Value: rpm 9000
